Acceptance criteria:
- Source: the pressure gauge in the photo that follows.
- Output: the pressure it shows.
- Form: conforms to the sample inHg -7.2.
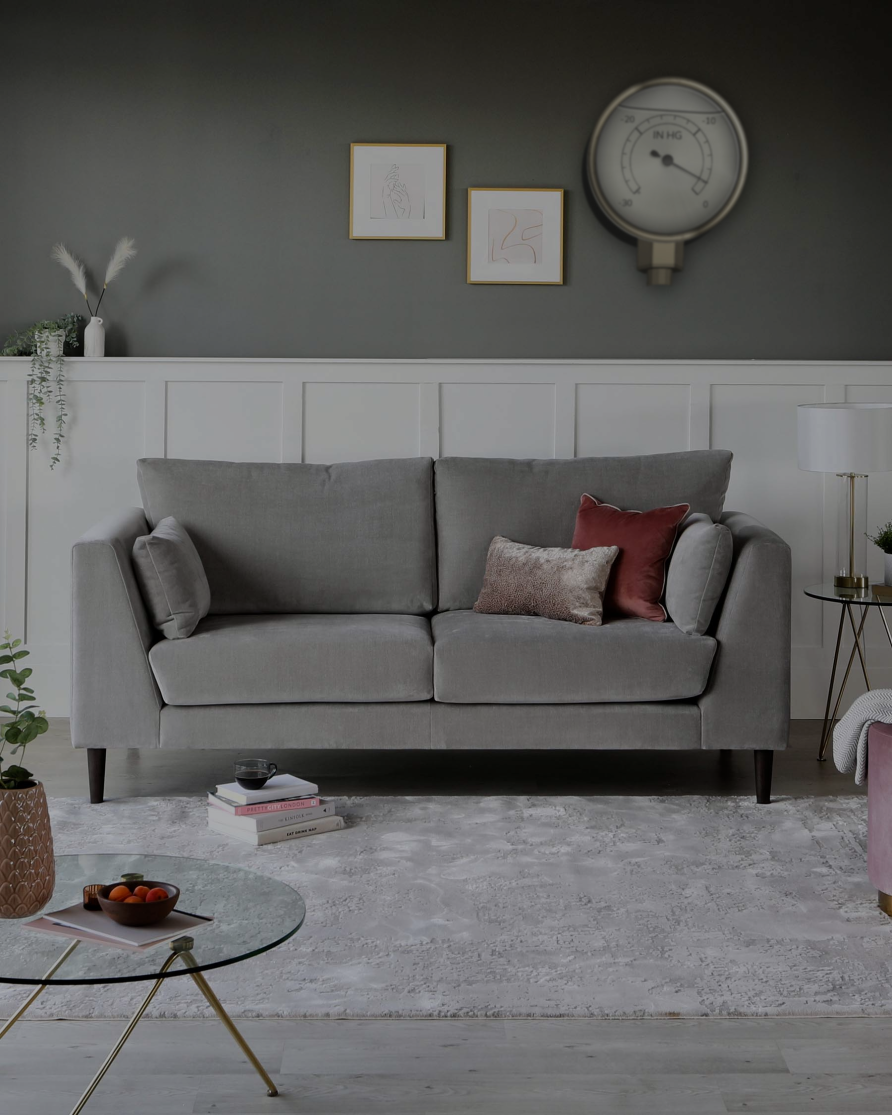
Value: inHg -2
